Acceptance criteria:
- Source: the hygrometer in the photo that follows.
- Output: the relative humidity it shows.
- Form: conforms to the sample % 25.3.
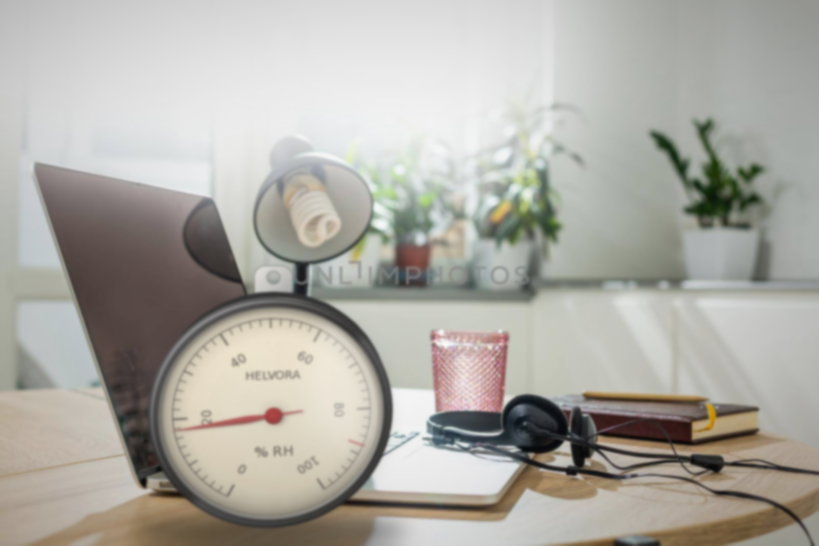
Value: % 18
